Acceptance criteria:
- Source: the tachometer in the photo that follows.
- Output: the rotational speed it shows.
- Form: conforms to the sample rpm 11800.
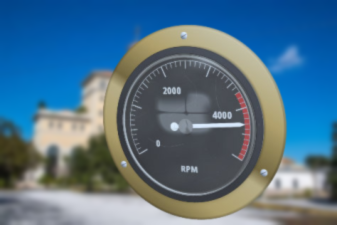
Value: rpm 4300
